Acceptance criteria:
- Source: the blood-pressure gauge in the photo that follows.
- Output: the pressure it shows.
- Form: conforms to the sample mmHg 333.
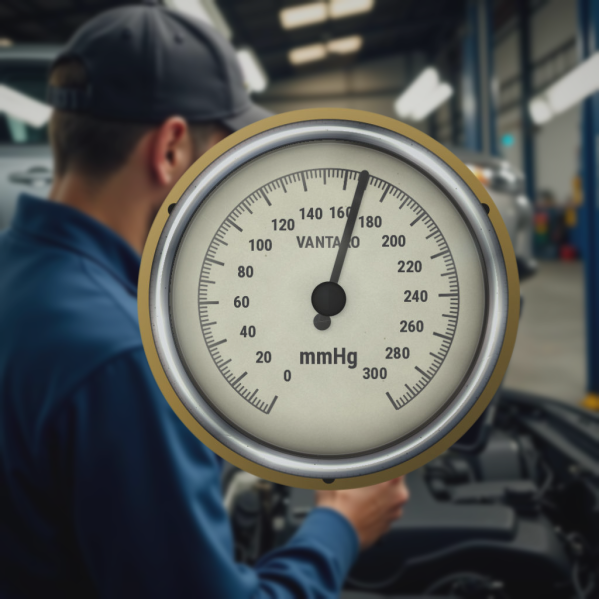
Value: mmHg 168
